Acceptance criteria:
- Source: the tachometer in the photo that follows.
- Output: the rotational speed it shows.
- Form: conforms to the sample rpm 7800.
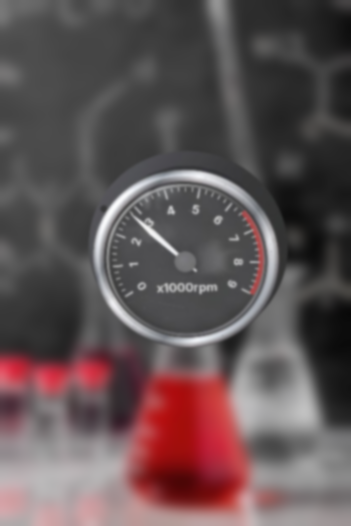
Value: rpm 2800
